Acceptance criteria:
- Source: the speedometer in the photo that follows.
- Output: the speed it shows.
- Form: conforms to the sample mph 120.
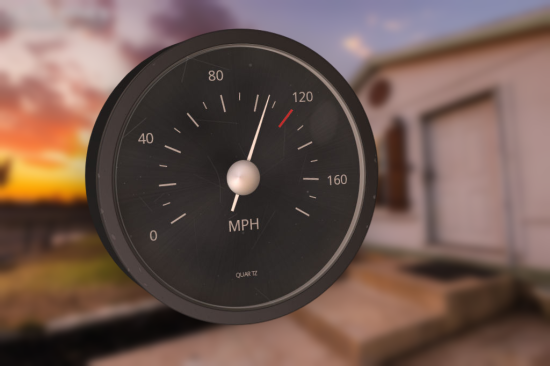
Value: mph 105
